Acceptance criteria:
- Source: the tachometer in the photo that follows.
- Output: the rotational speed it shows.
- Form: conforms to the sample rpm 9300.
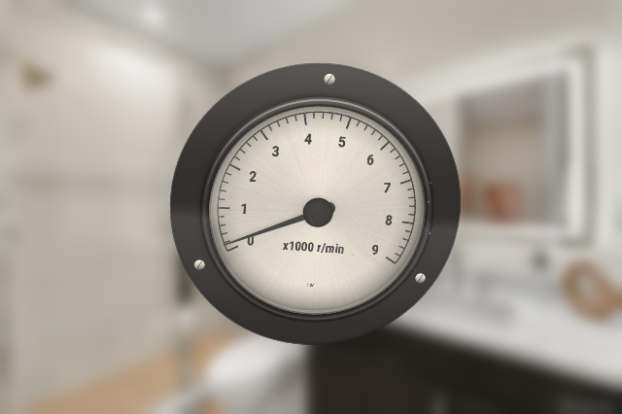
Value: rpm 200
